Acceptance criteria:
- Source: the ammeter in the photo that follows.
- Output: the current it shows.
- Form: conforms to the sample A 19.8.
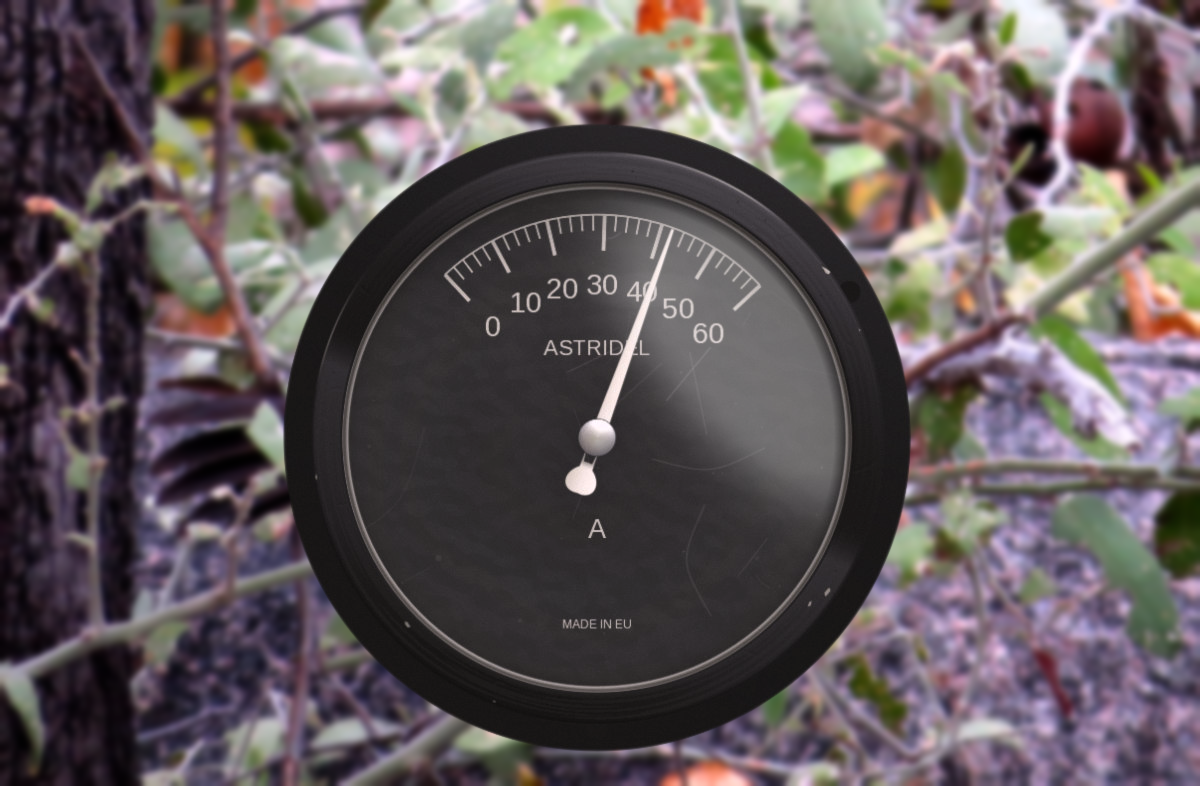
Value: A 42
